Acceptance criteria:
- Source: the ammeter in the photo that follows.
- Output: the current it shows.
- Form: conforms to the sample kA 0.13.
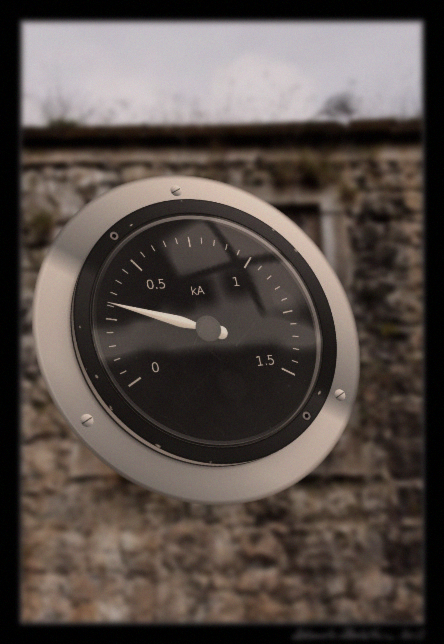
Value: kA 0.3
